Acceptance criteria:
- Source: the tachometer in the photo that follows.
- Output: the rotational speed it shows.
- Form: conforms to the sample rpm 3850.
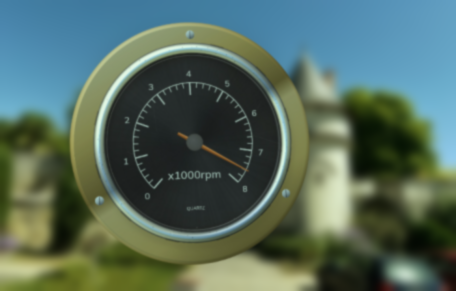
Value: rpm 7600
